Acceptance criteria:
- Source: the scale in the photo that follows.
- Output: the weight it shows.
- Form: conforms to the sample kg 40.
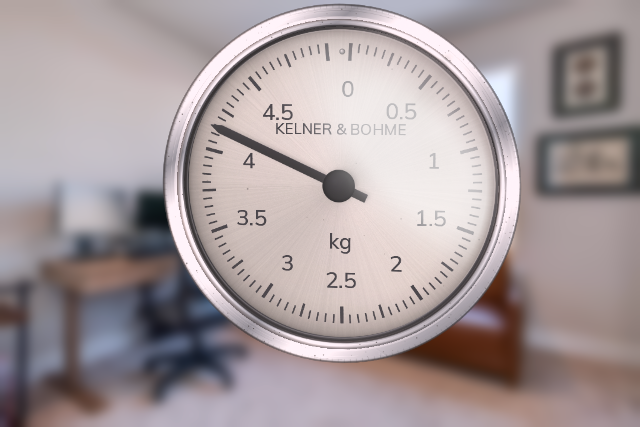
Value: kg 4.15
